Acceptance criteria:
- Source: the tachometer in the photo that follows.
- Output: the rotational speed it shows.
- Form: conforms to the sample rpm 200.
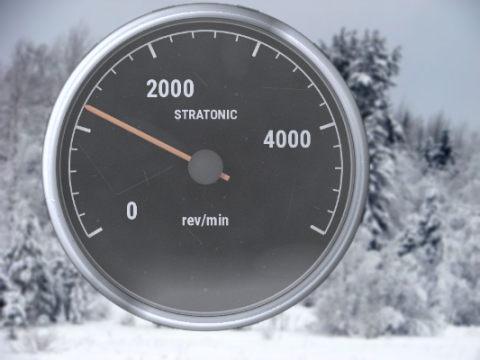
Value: rpm 1200
